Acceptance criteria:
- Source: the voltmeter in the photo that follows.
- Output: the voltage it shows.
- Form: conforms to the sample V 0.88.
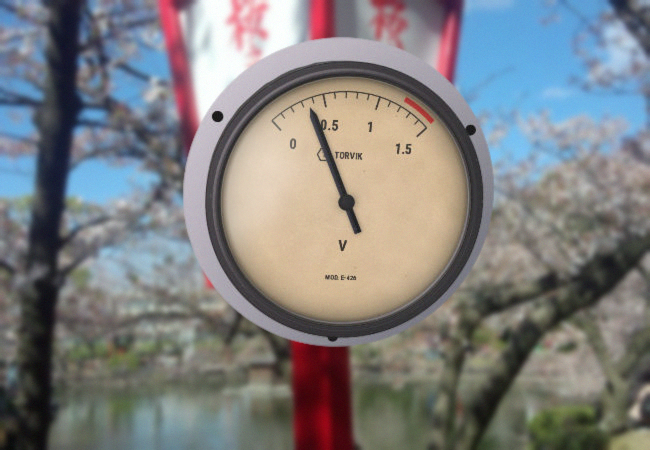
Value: V 0.35
